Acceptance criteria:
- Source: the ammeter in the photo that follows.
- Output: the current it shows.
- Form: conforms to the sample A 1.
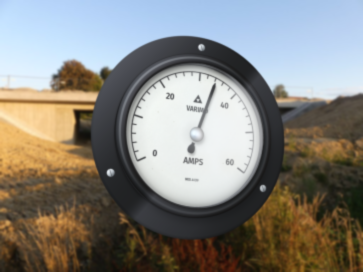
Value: A 34
